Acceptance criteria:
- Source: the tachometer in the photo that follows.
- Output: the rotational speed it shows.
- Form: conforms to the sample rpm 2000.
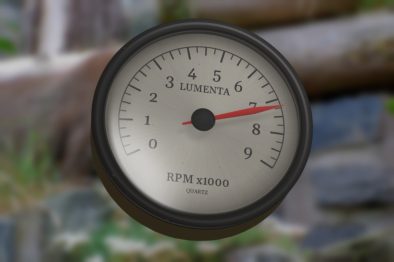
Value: rpm 7250
